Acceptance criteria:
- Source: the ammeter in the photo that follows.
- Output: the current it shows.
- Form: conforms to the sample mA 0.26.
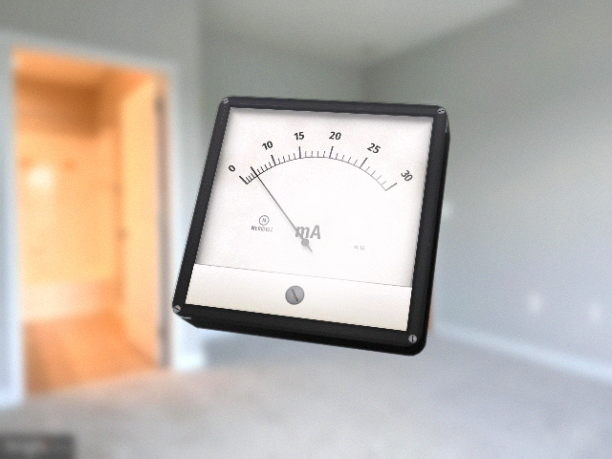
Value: mA 5
